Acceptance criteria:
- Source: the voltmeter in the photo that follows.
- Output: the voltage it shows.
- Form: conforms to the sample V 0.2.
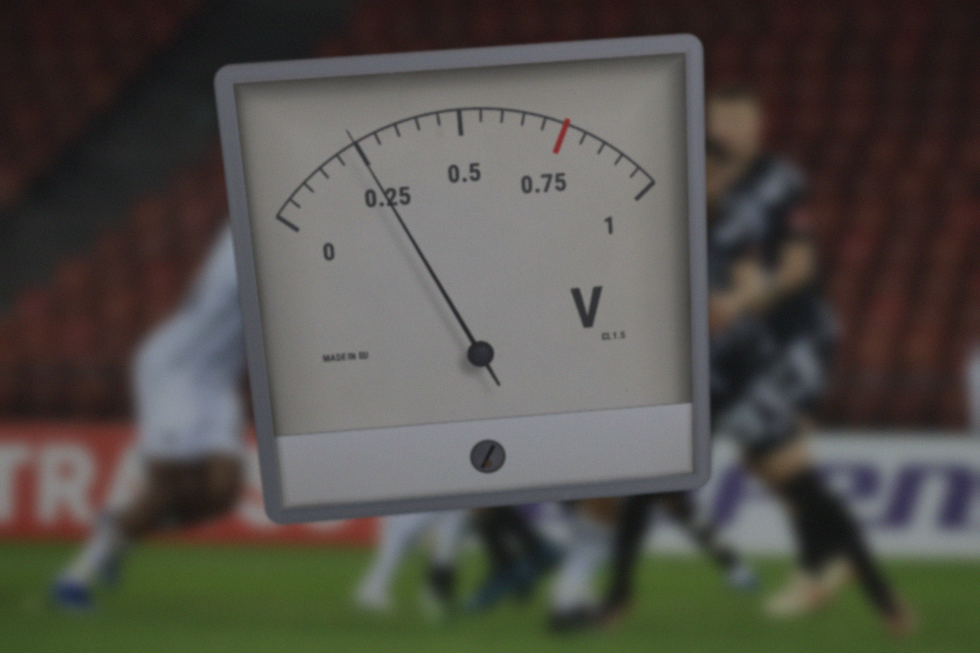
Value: V 0.25
